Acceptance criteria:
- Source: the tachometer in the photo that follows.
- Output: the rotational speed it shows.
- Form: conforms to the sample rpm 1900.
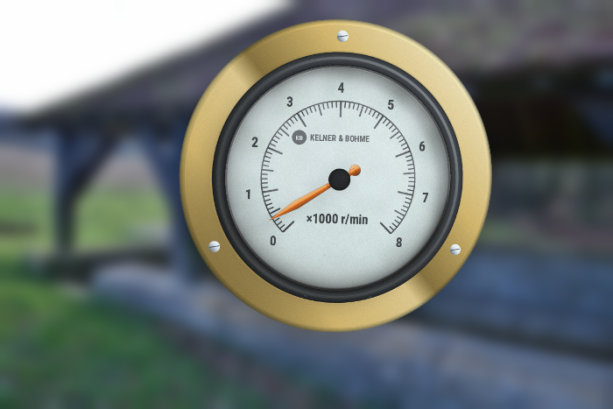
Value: rpm 400
